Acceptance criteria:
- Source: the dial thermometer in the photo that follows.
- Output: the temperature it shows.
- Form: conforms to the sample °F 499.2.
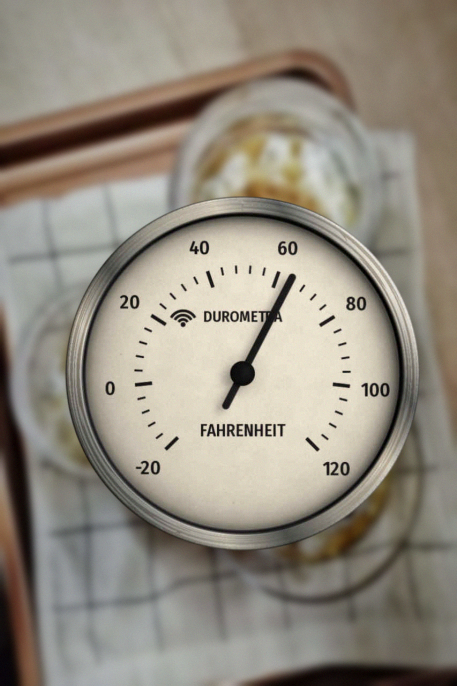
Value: °F 64
